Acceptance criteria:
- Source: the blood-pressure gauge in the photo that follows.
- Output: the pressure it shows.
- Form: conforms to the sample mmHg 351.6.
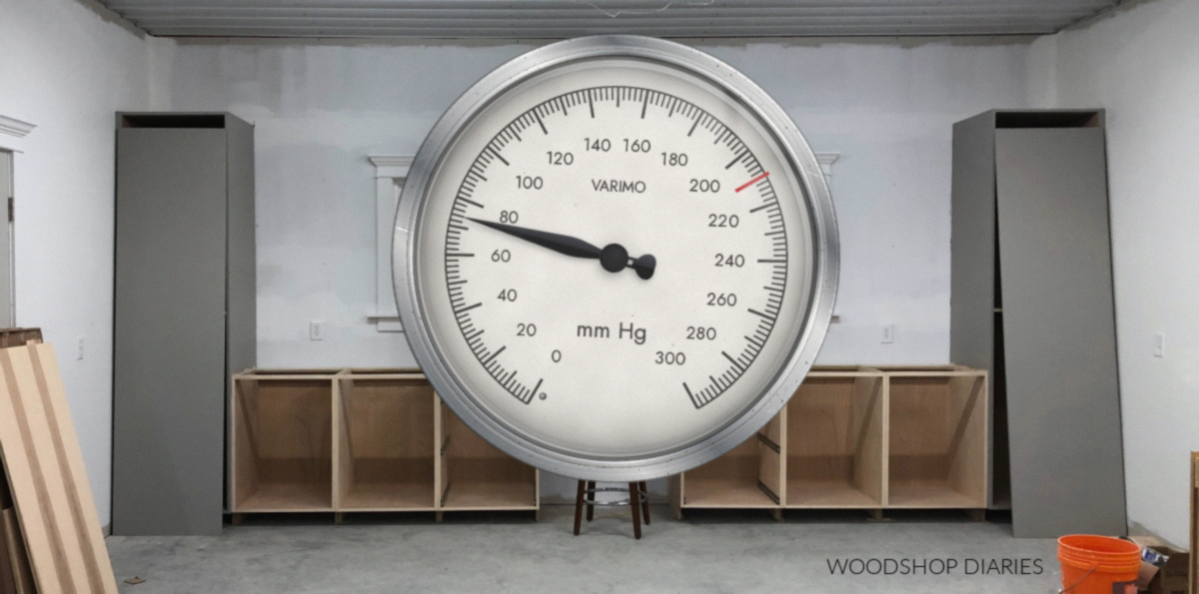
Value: mmHg 74
